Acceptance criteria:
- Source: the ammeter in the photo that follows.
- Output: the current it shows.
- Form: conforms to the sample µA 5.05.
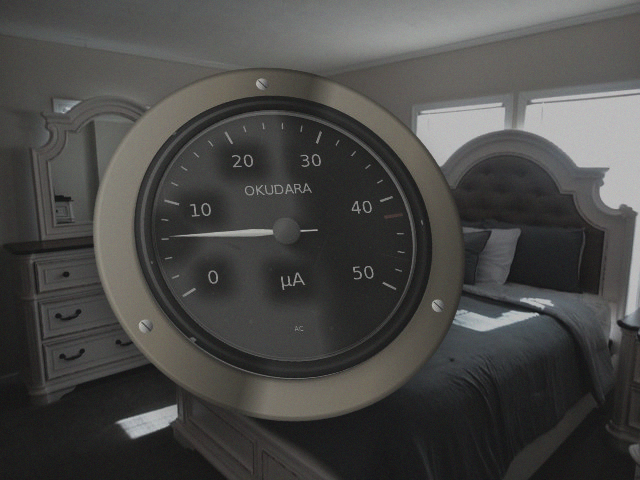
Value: µA 6
